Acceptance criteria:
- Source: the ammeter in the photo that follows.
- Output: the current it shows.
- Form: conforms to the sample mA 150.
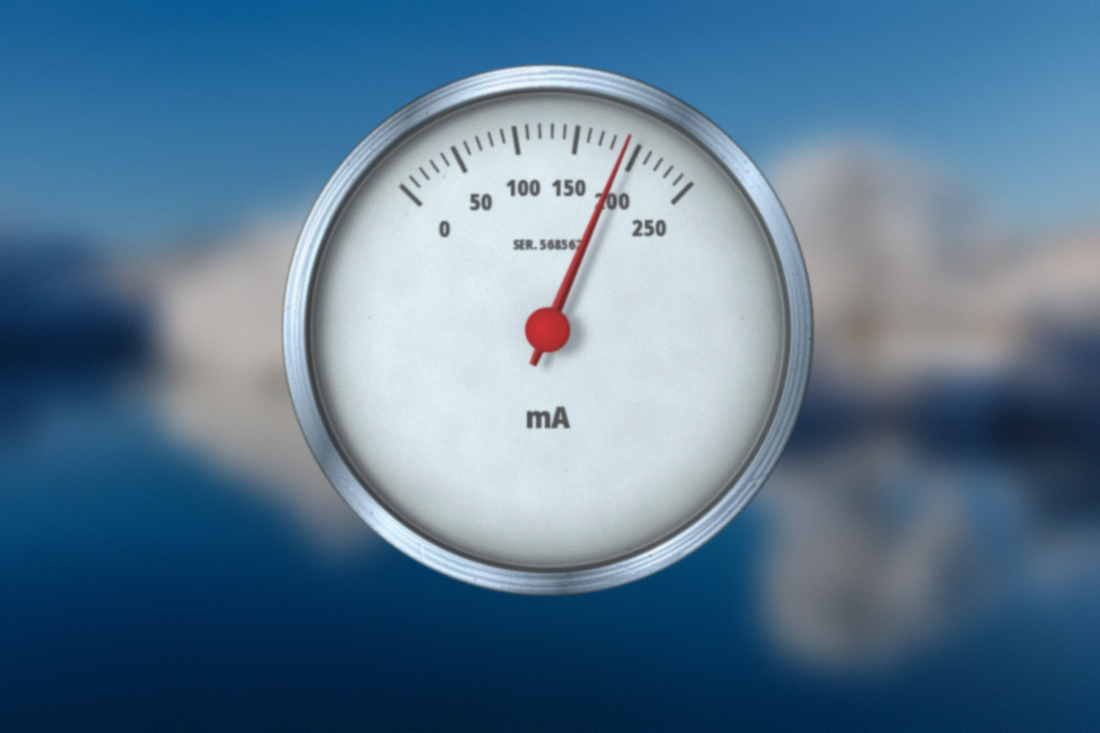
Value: mA 190
